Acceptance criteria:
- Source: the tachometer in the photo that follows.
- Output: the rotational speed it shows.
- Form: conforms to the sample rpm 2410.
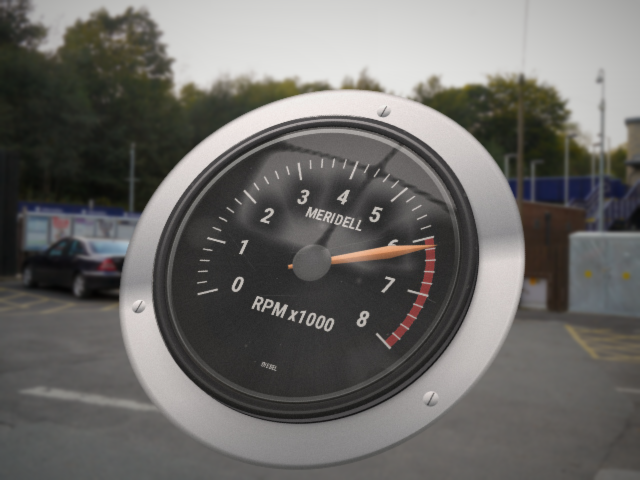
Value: rpm 6200
